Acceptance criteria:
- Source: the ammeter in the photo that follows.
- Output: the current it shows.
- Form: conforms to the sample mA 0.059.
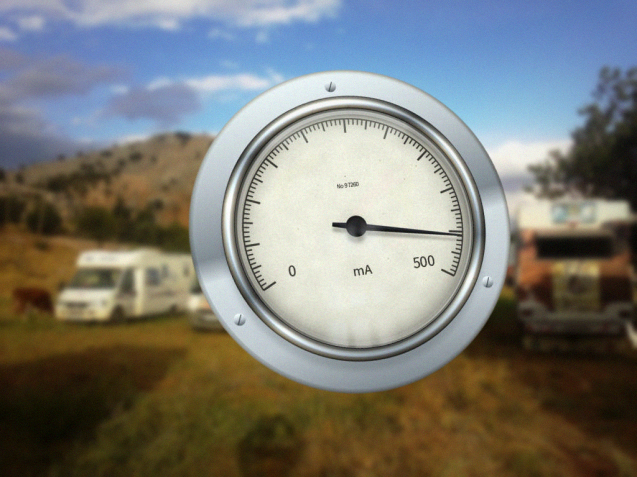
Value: mA 455
